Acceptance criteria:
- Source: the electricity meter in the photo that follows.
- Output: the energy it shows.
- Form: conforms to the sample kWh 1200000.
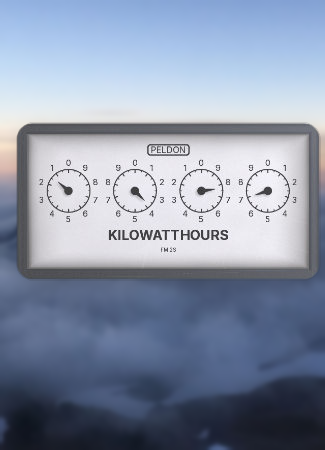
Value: kWh 1377
